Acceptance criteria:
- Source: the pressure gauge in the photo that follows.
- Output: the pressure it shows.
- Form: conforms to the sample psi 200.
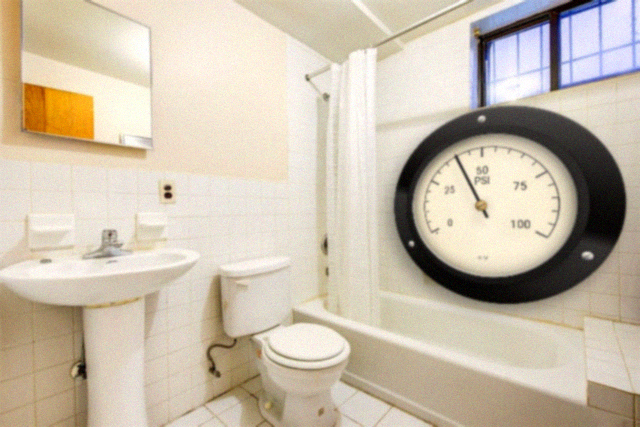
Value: psi 40
